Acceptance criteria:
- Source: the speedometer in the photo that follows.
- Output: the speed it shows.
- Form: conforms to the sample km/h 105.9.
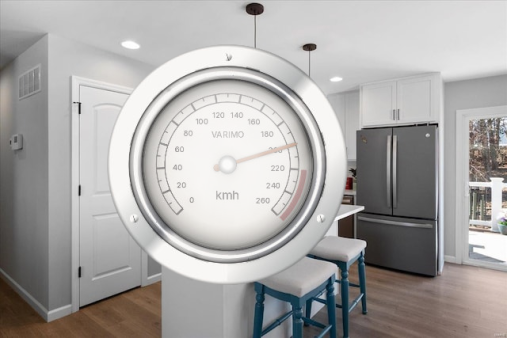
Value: km/h 200
